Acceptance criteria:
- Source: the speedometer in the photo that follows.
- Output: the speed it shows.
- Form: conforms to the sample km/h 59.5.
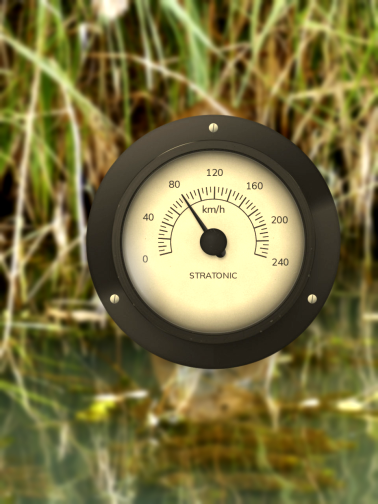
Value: km/h 80
